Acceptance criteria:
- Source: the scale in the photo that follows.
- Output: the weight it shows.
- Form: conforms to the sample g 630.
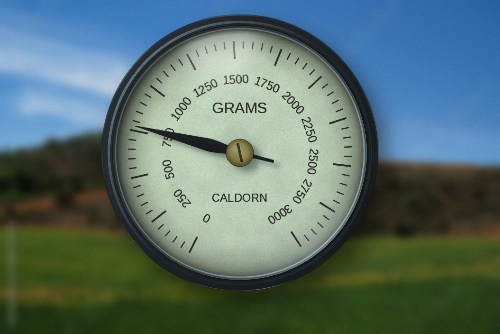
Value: g 775
